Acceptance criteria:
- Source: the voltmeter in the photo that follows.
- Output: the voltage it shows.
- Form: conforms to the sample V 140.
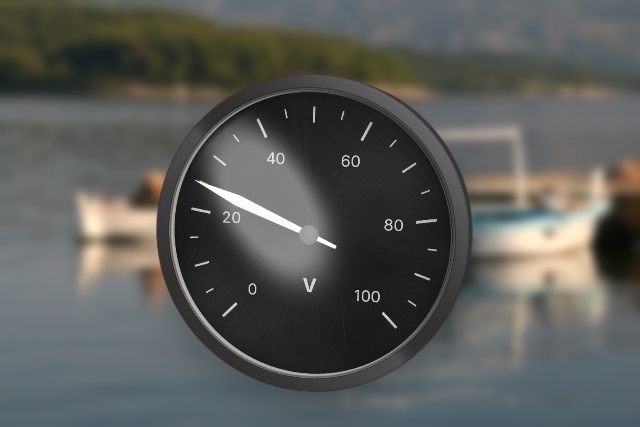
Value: V 25
